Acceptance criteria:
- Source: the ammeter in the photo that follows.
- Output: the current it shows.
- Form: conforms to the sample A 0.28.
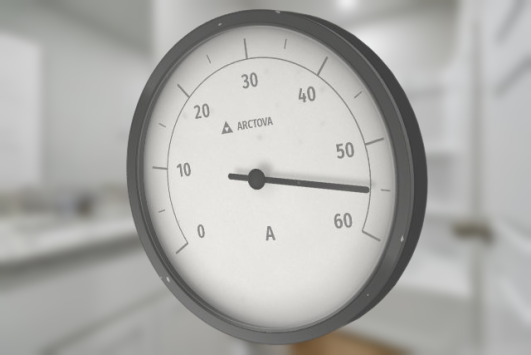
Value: A 55
